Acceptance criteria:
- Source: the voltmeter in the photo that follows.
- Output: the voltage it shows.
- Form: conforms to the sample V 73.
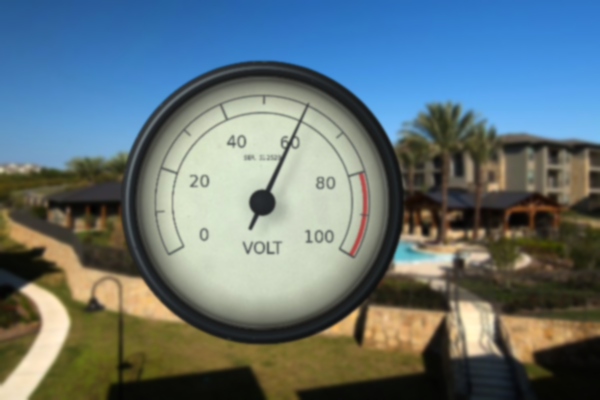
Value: V 60
